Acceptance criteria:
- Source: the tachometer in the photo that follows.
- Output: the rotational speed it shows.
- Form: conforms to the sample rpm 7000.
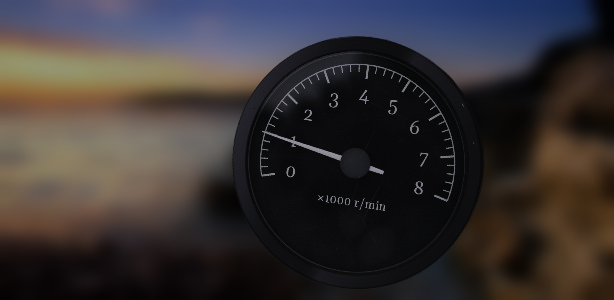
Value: rpm 1000
